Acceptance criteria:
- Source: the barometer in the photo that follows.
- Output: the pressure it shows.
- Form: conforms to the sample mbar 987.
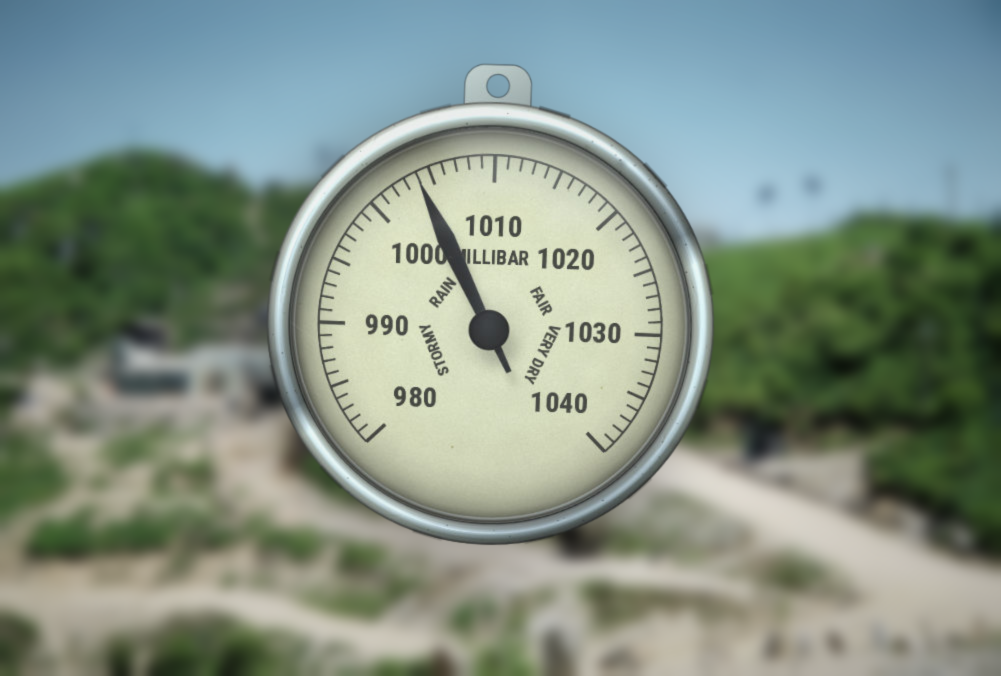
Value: mbar 1004
